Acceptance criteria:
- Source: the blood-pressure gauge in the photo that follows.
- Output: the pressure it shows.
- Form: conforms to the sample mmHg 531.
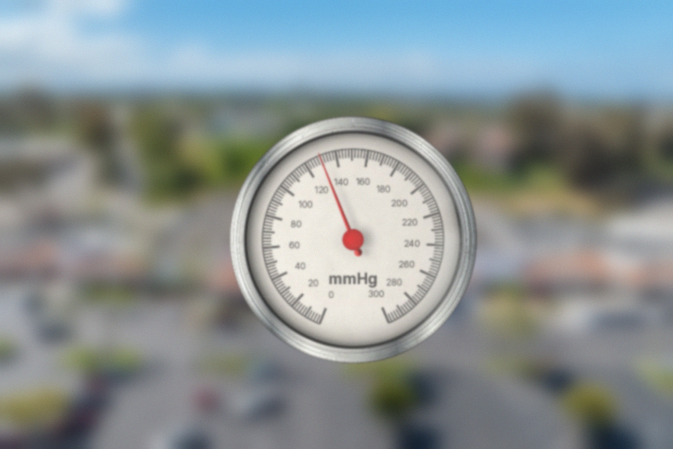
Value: mmHg 130
